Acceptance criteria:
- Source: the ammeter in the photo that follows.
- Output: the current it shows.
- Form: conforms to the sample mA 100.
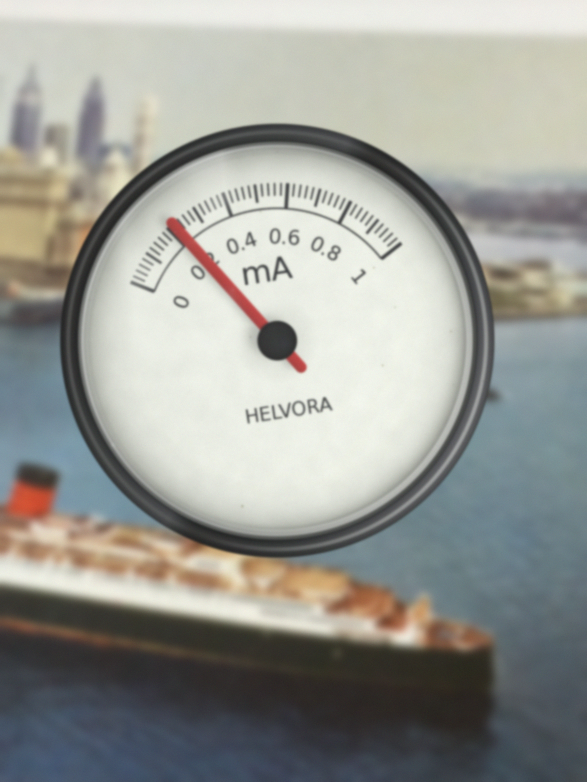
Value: mA 0.22
